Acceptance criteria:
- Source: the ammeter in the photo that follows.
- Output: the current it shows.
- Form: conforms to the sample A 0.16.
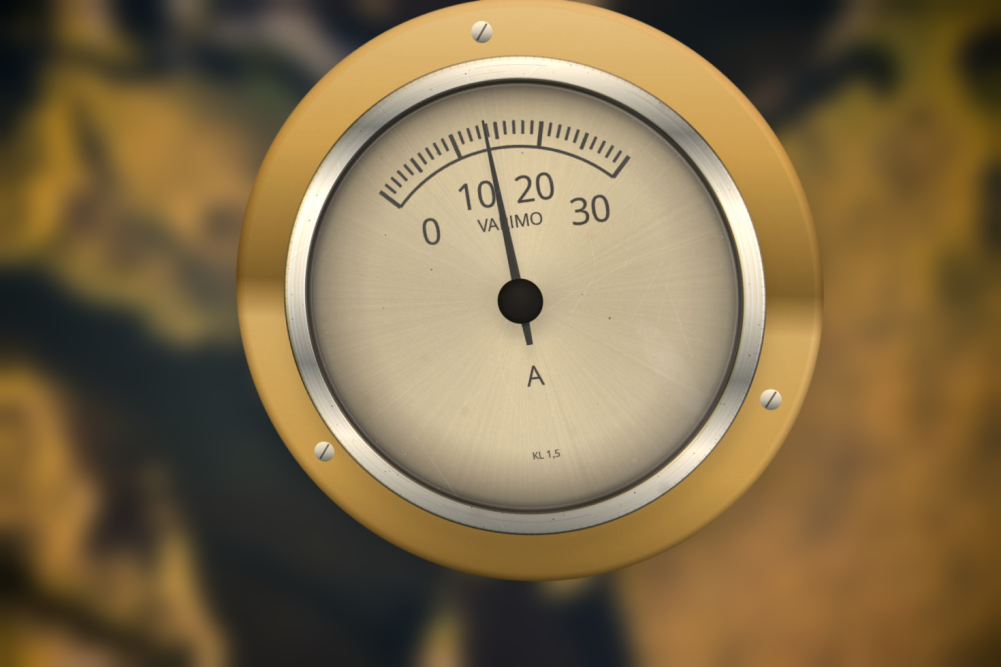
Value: A 14
